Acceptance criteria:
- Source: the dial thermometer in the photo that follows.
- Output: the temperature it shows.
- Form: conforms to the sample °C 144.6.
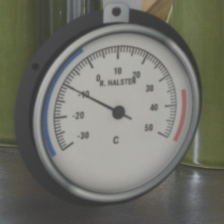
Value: °C -10
